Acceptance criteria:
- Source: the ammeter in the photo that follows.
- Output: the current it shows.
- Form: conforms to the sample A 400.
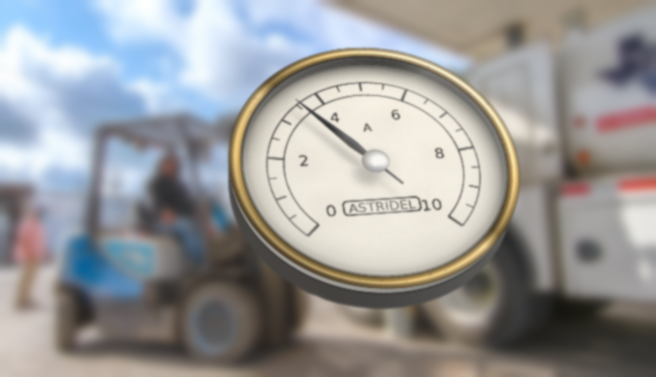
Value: A 3.5
